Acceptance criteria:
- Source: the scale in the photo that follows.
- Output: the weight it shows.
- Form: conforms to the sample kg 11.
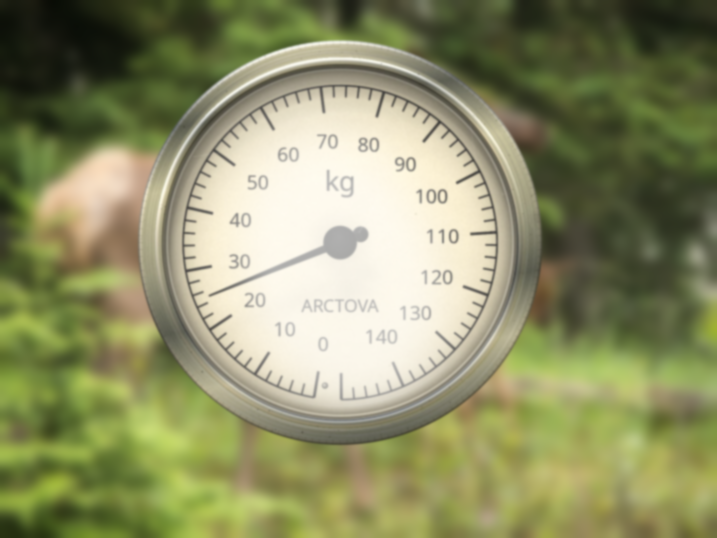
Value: kg 25
